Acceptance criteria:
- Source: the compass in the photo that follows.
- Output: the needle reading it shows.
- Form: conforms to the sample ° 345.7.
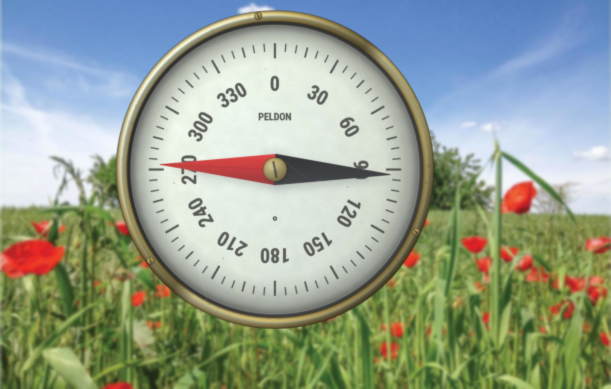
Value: ° 272.5
